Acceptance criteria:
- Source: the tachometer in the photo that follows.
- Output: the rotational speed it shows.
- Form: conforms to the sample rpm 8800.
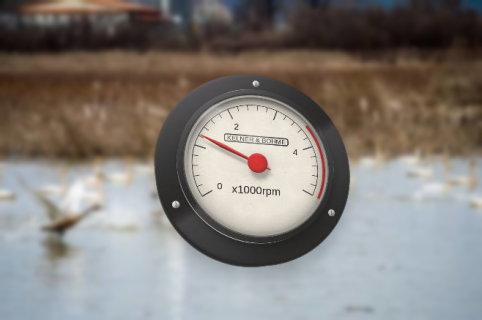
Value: rpm 1200
